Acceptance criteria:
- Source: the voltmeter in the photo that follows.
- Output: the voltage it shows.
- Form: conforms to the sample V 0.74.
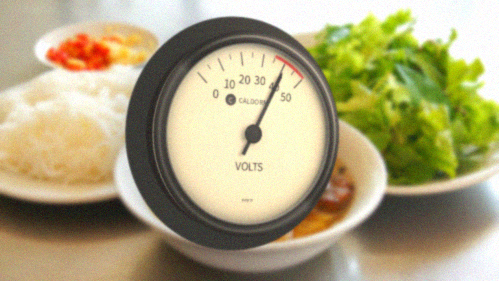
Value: V 40
